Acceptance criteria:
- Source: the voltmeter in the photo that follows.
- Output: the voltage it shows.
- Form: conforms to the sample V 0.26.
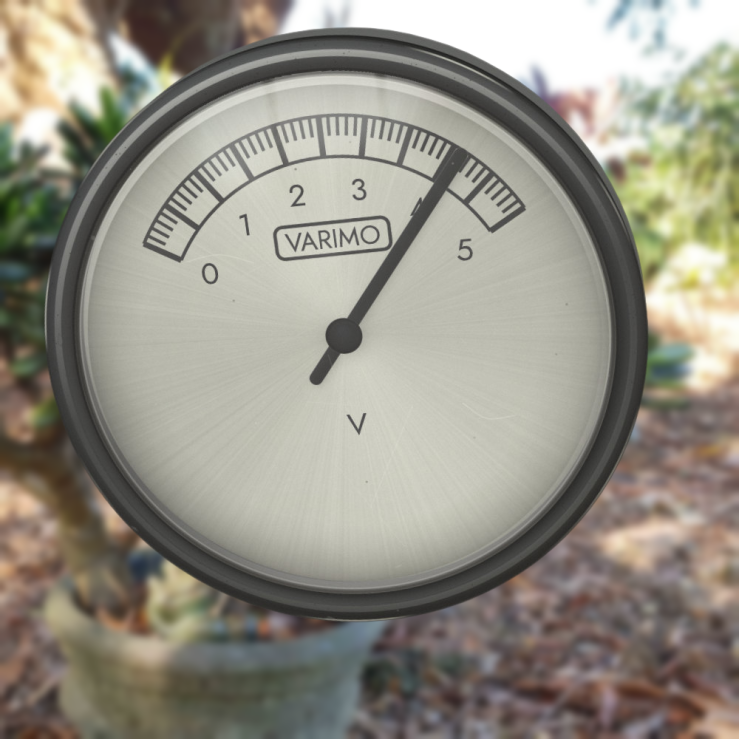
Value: V 4.1
